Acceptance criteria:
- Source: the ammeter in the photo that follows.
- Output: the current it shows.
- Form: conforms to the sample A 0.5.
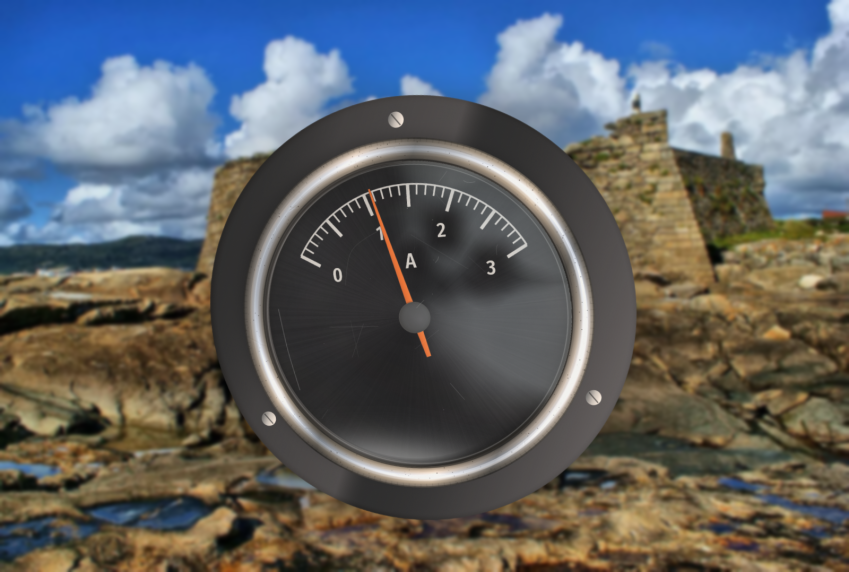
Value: A 1.1
